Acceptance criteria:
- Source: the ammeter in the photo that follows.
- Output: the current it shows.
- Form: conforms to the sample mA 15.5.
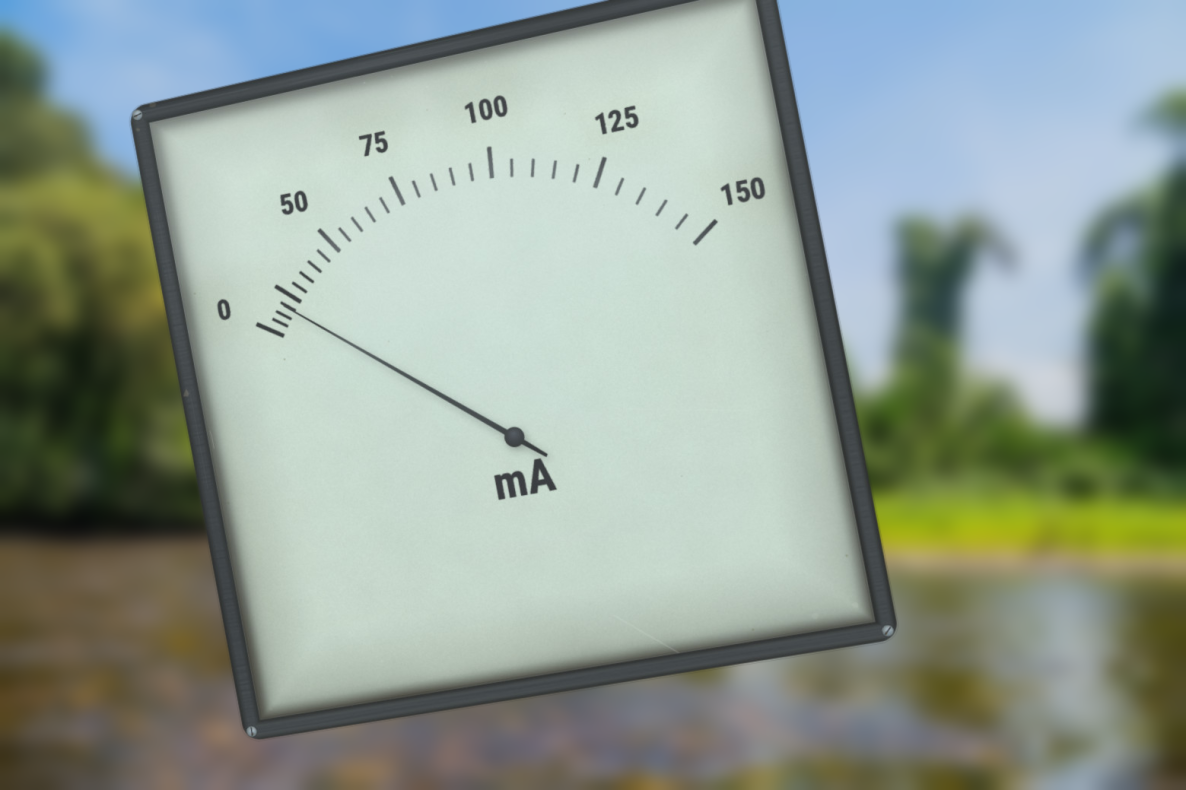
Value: mA 20
